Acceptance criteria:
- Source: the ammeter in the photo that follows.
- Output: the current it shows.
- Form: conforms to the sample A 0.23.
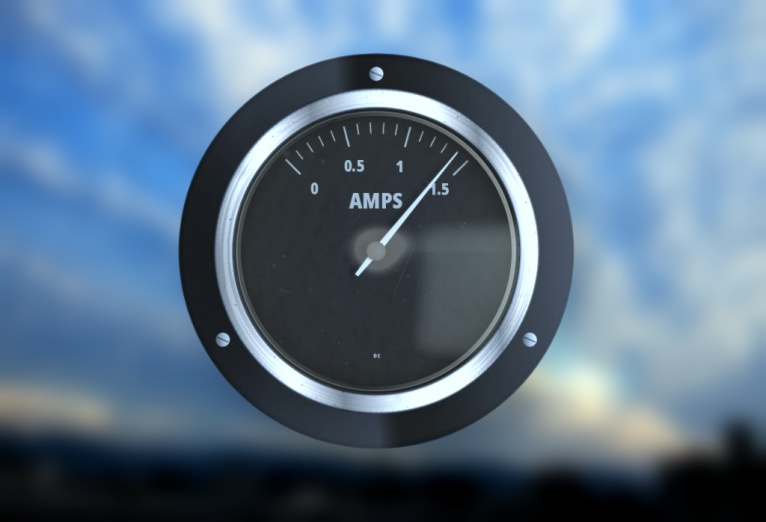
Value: A 1.4
